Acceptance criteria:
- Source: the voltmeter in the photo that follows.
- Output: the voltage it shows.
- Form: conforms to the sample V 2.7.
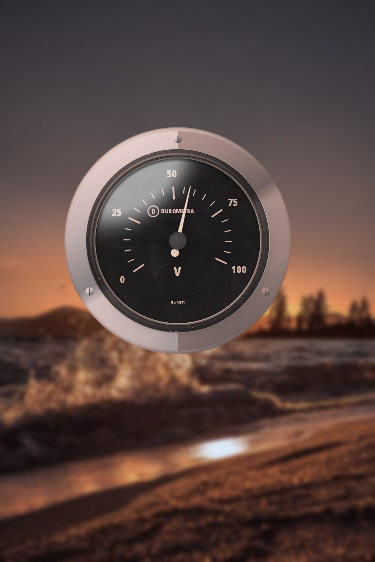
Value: V 57.5
